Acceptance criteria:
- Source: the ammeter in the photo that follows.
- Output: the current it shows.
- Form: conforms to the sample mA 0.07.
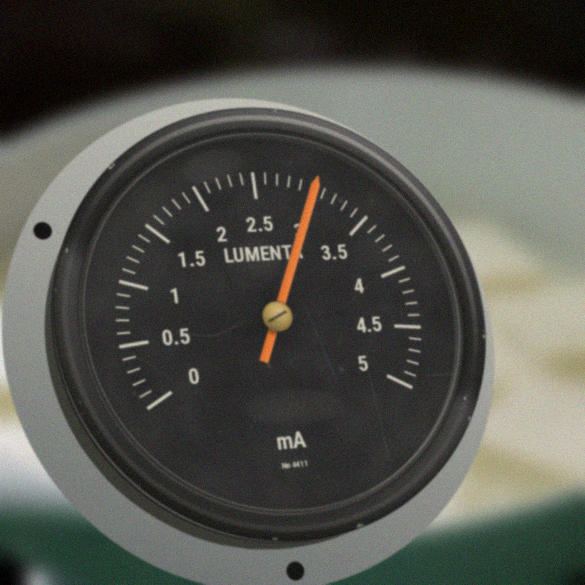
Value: mA 3
